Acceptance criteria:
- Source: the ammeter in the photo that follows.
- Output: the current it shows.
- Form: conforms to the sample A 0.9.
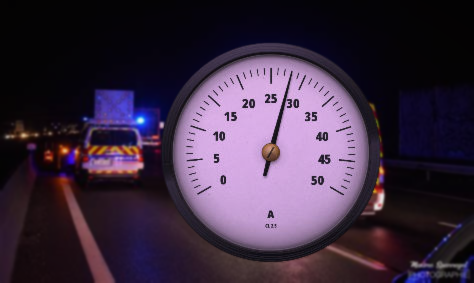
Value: A 28
